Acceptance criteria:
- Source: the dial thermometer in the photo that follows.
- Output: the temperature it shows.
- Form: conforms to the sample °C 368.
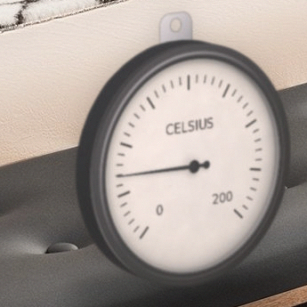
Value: °C 35
